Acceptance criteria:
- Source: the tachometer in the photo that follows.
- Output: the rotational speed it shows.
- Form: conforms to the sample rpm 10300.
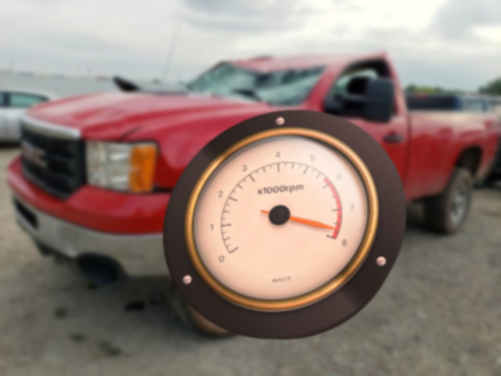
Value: rpm 7750
